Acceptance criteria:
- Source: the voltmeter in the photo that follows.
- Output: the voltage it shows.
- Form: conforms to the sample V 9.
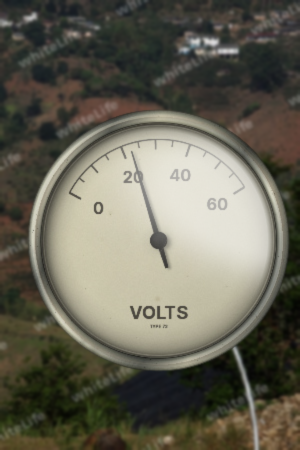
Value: V 22.5
